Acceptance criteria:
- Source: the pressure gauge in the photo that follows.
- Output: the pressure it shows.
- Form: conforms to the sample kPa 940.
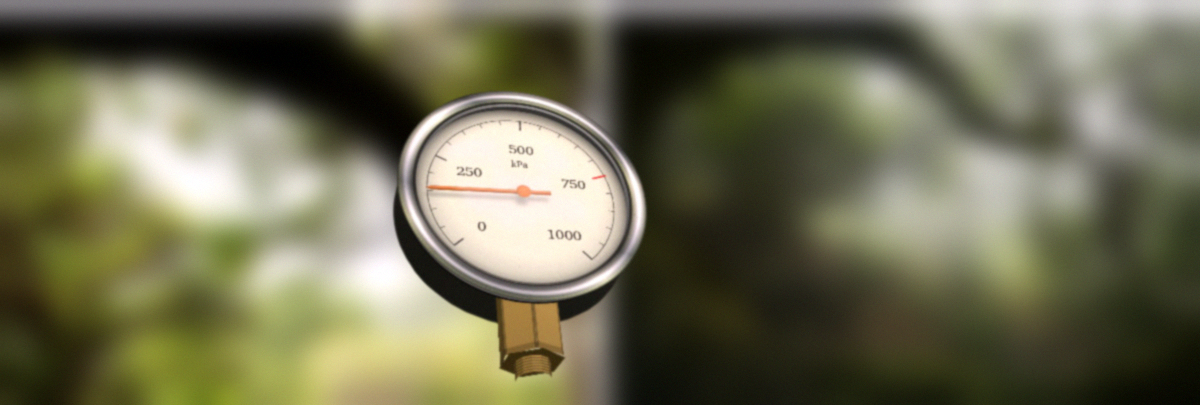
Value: kPa 150
